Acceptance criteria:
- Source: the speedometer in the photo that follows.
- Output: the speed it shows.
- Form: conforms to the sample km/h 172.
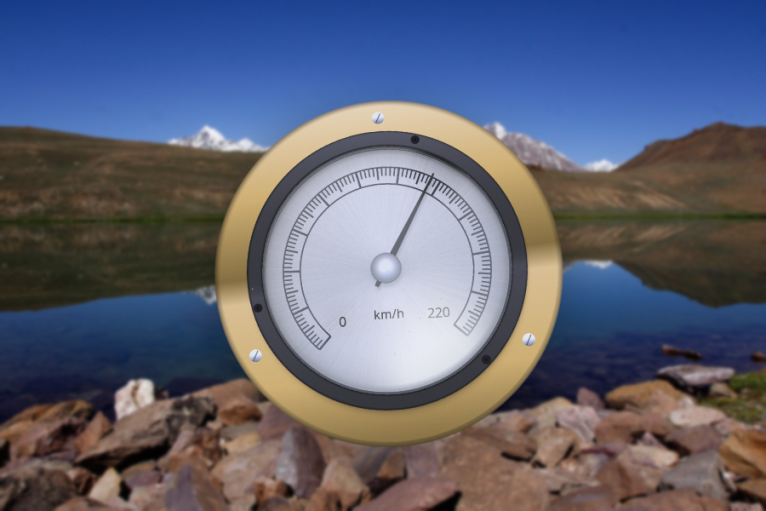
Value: km/h 136
